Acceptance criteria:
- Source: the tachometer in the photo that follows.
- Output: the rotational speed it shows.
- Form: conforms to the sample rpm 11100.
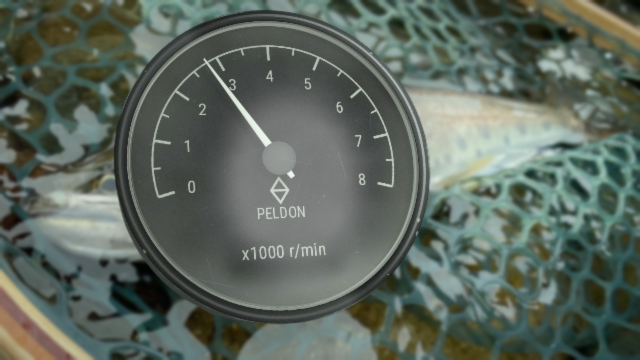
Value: rpm 2750
